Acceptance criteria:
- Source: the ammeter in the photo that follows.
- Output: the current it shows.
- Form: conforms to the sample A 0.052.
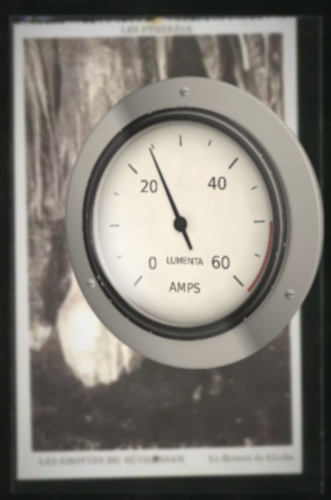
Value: A 25
